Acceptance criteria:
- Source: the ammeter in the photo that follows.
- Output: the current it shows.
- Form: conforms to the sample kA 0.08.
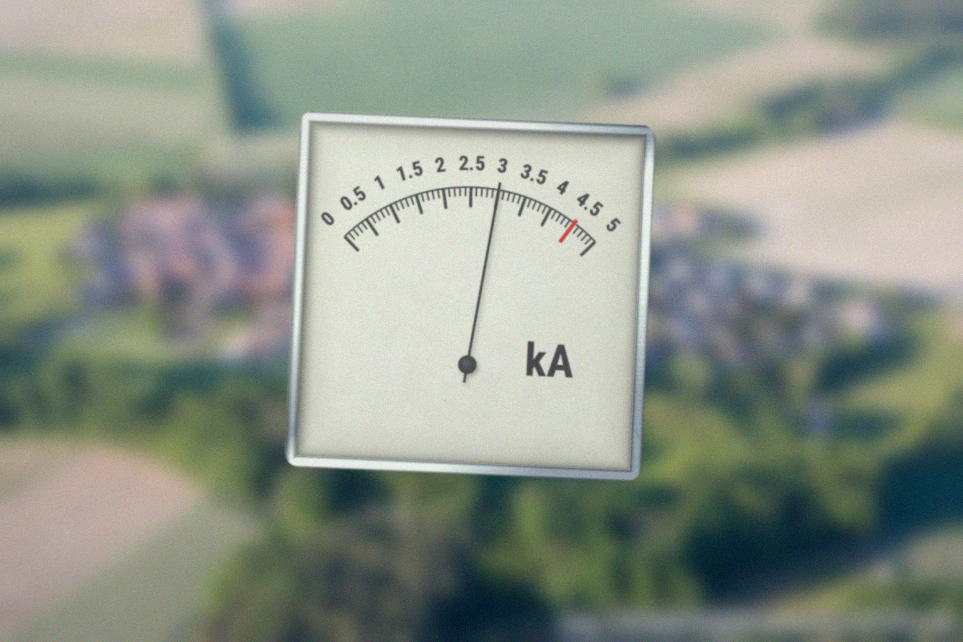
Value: kA 3
